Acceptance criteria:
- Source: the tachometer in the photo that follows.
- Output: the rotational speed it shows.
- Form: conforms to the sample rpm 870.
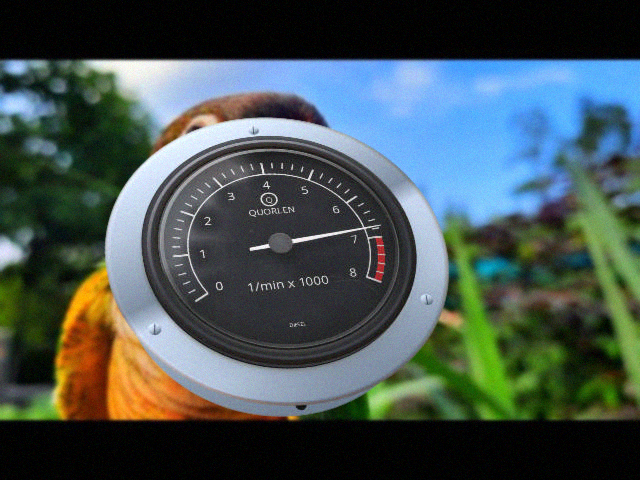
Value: rpm 6800
